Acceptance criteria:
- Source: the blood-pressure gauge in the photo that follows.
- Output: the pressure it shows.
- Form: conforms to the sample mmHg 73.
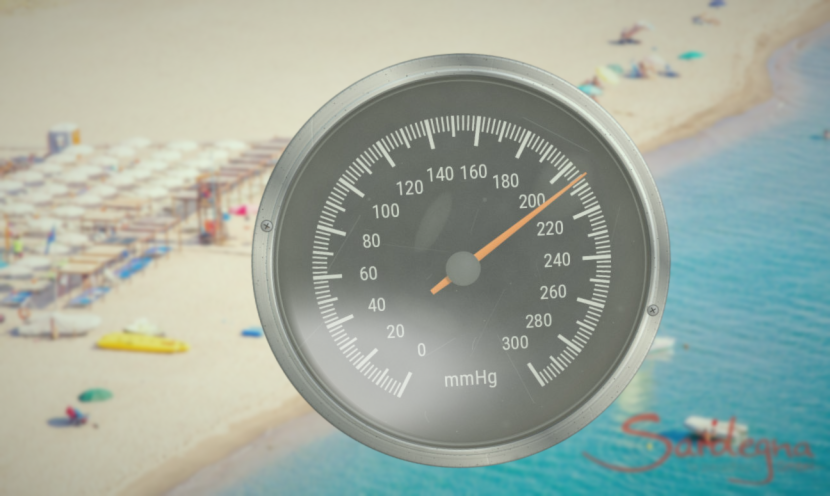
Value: mmHg 206
